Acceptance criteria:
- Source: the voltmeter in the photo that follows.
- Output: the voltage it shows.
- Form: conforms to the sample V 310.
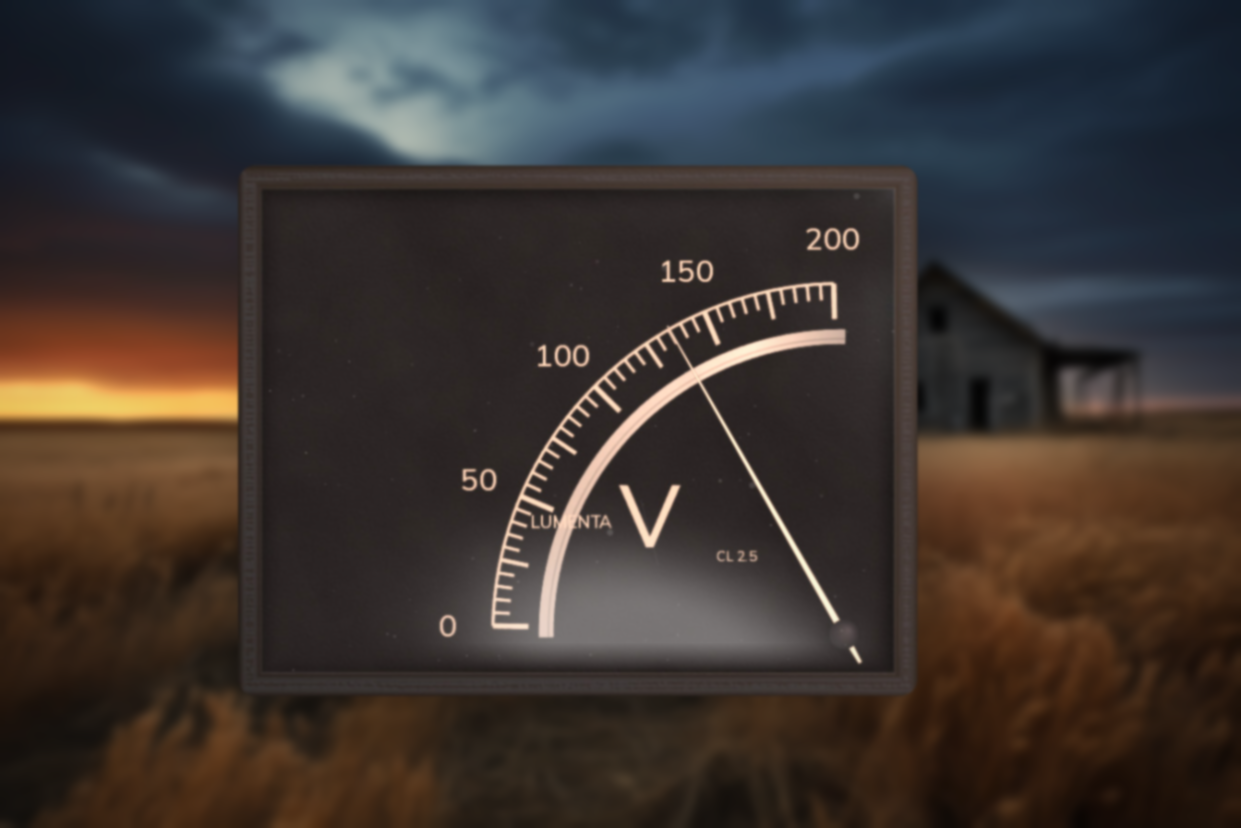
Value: V 135
